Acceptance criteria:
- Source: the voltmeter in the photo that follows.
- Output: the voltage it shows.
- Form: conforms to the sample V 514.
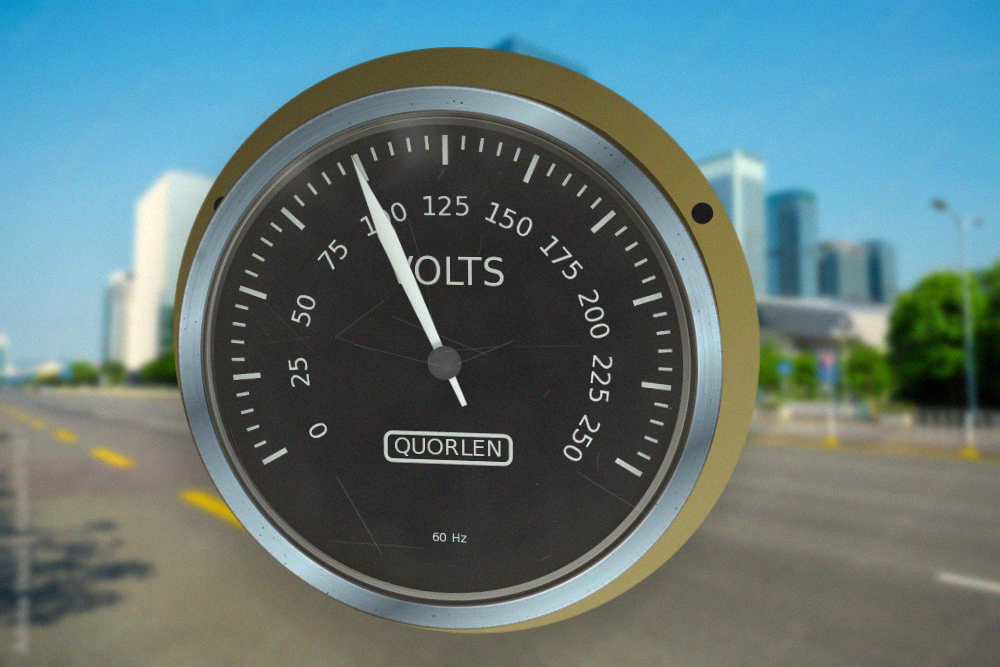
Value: V 100
